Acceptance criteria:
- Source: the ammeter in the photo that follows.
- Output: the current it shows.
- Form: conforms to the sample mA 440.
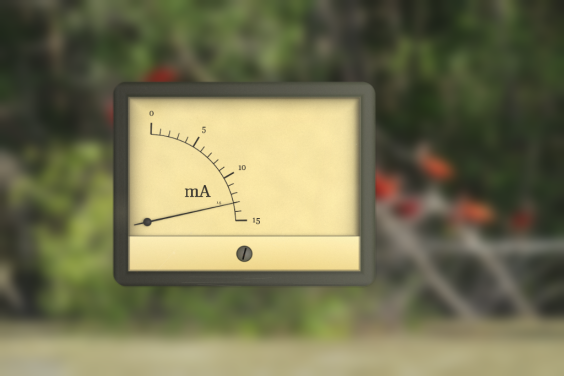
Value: mA 13
